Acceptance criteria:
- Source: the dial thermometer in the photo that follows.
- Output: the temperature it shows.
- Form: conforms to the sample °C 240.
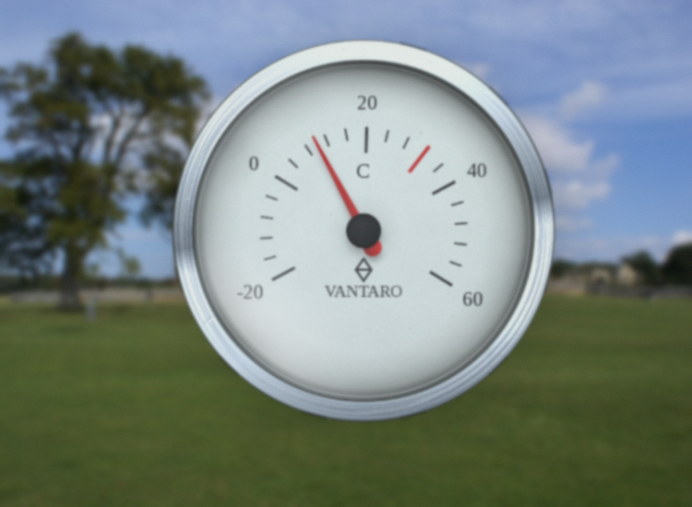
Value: °C 10
